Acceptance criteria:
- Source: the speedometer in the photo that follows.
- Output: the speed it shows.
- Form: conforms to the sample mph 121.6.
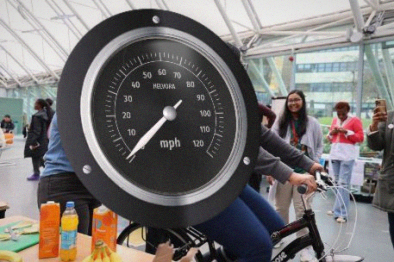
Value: mph 2
